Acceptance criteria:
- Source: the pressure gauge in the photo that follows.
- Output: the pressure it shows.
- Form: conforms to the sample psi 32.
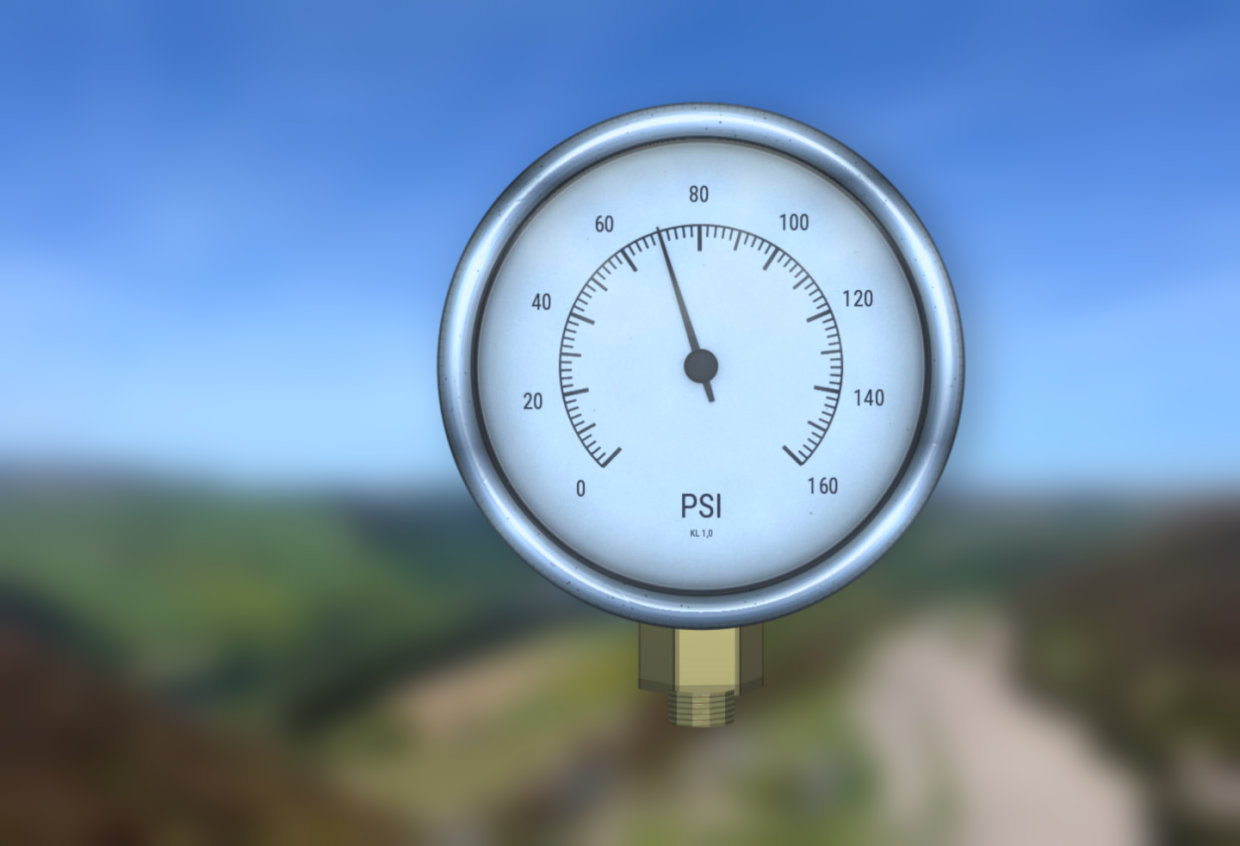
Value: psi 70
